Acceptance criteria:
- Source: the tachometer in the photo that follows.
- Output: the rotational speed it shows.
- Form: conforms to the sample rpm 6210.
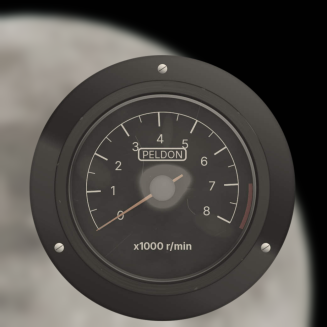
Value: rpm 0
